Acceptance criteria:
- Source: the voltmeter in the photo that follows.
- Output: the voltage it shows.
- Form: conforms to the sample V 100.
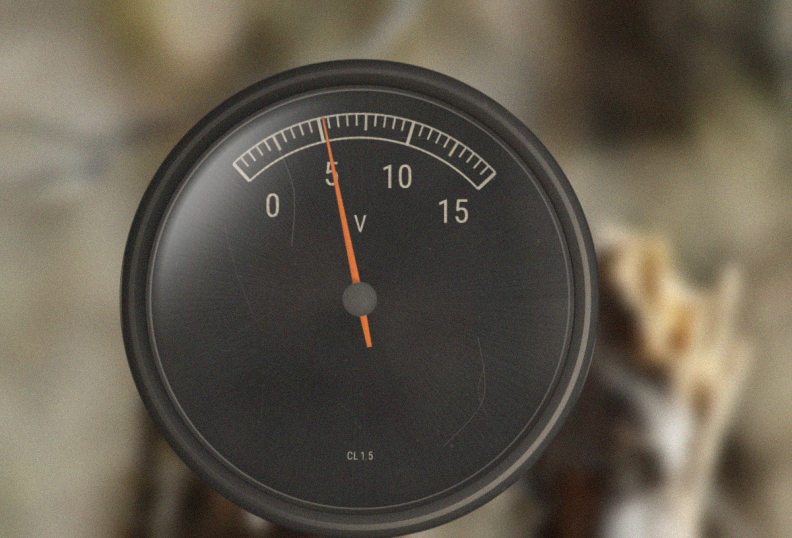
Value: V 5.25
